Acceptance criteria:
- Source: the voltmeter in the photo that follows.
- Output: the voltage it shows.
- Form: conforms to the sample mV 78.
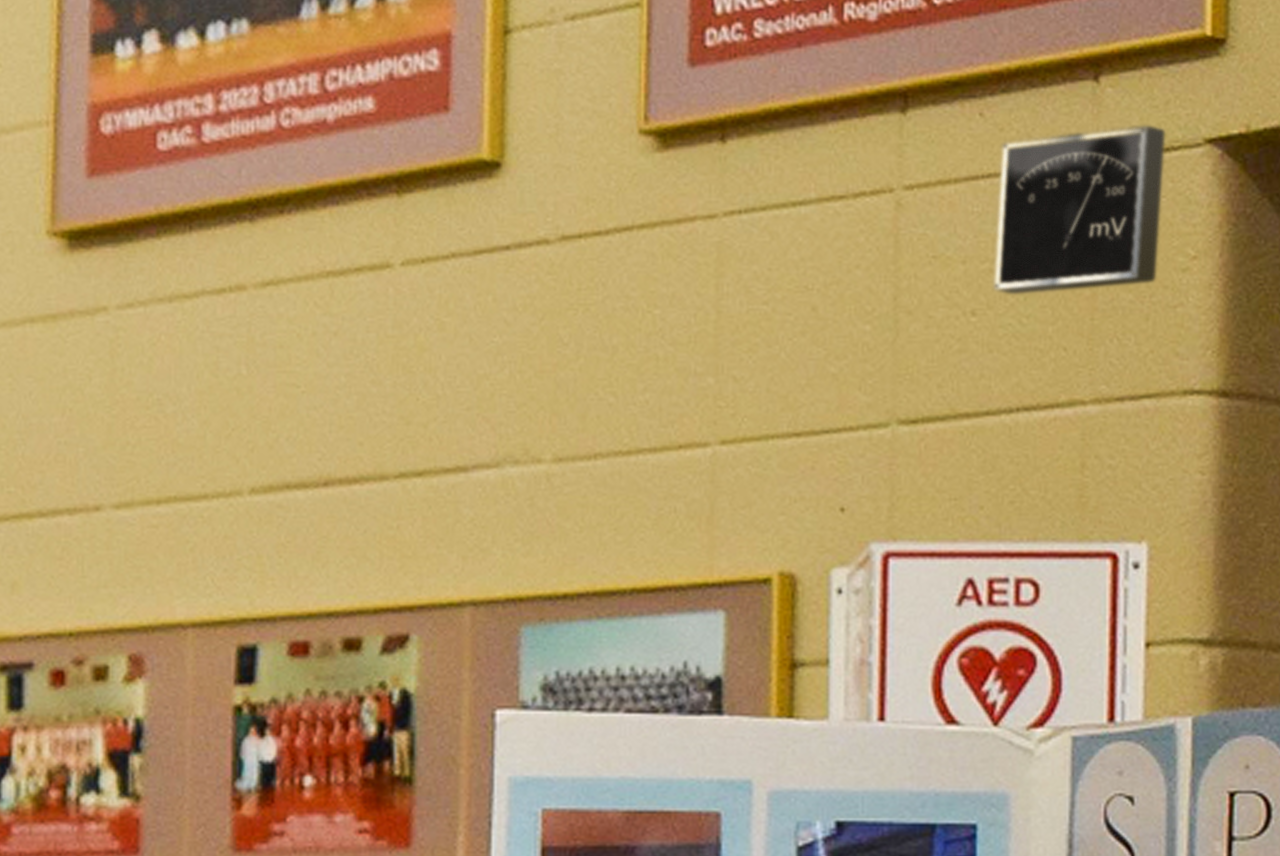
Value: mV 75
